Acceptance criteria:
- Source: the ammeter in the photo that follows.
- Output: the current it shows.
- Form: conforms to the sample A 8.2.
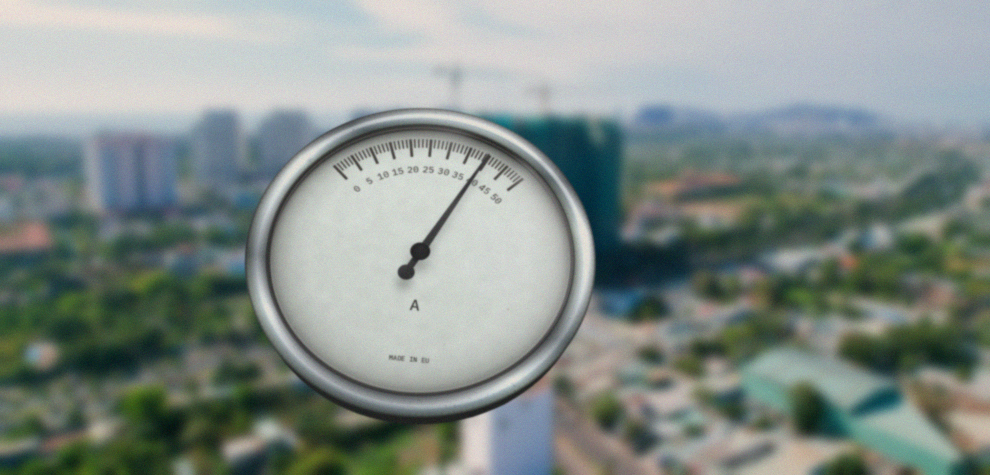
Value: A 40
